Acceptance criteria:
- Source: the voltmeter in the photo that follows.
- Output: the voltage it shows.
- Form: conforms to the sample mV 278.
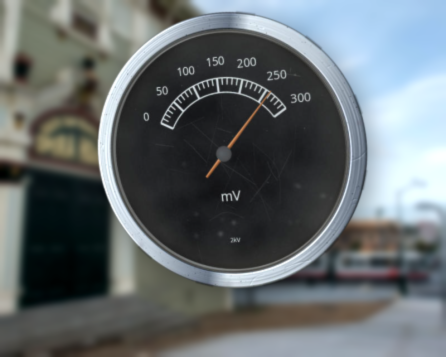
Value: mV 260
